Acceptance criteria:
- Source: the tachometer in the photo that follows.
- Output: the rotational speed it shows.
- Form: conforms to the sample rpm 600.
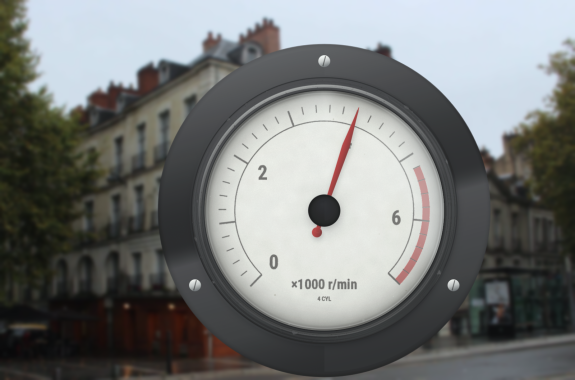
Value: rpm 4000
